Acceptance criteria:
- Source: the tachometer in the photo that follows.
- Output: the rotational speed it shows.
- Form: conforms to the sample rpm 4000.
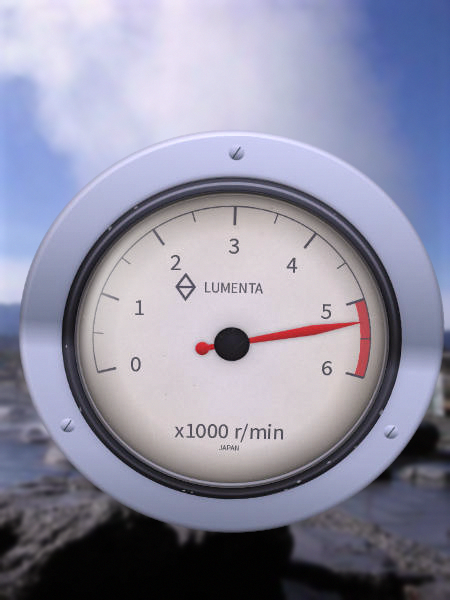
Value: rpm 5250
